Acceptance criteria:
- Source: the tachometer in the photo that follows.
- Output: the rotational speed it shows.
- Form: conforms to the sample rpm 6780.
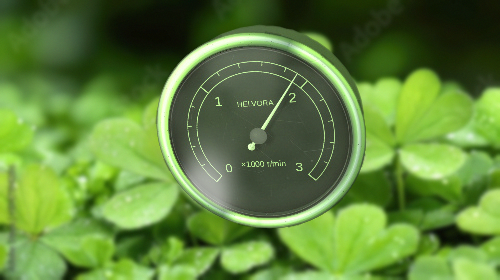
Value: rpm 1900
